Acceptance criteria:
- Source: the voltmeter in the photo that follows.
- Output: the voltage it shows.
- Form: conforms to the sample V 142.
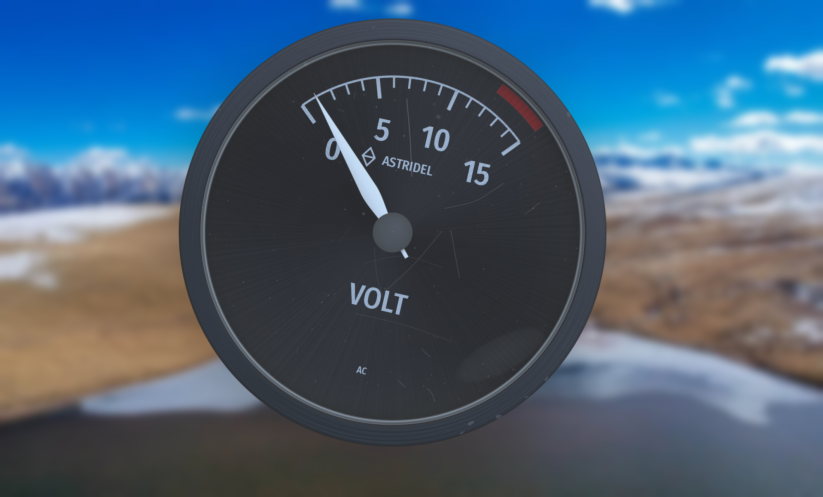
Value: V 1
